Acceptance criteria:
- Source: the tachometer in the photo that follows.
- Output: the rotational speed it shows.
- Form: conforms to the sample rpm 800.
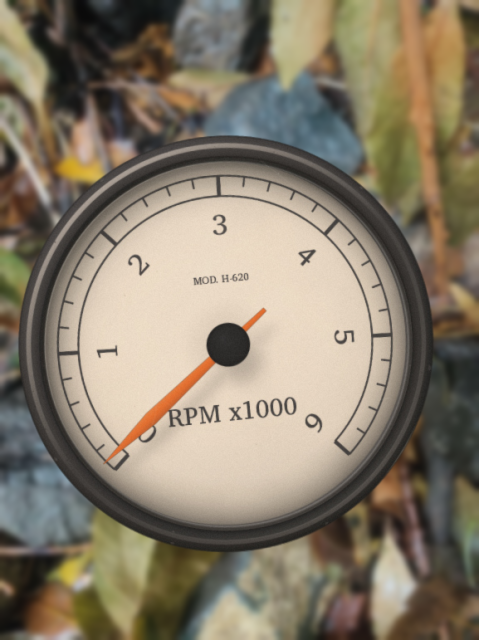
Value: rpm 100
